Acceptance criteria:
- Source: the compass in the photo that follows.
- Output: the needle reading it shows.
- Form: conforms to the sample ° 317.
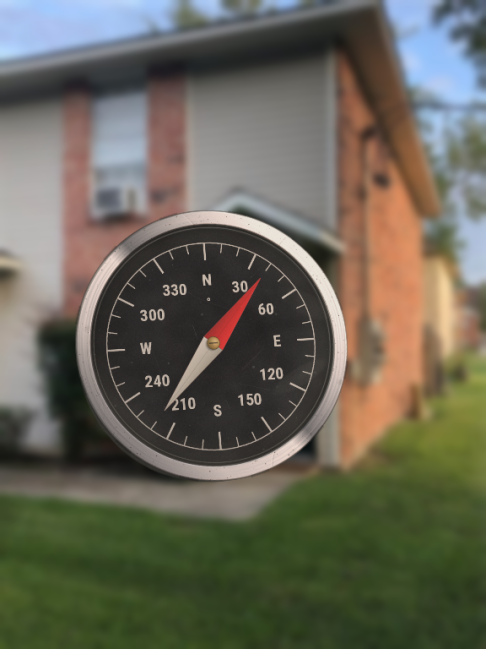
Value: ° 40
